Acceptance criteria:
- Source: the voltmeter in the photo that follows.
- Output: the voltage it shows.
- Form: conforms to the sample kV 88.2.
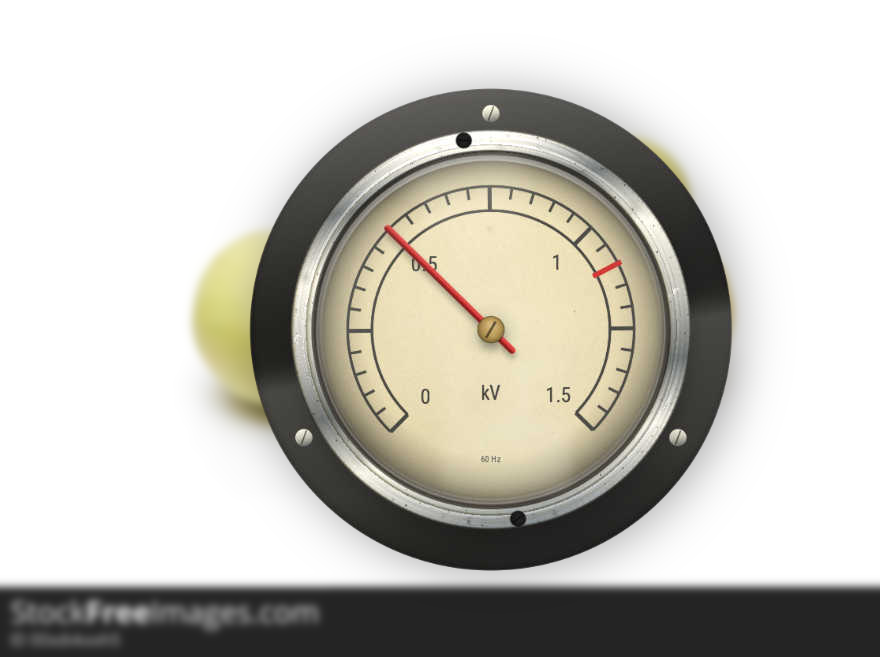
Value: kV 0.5
